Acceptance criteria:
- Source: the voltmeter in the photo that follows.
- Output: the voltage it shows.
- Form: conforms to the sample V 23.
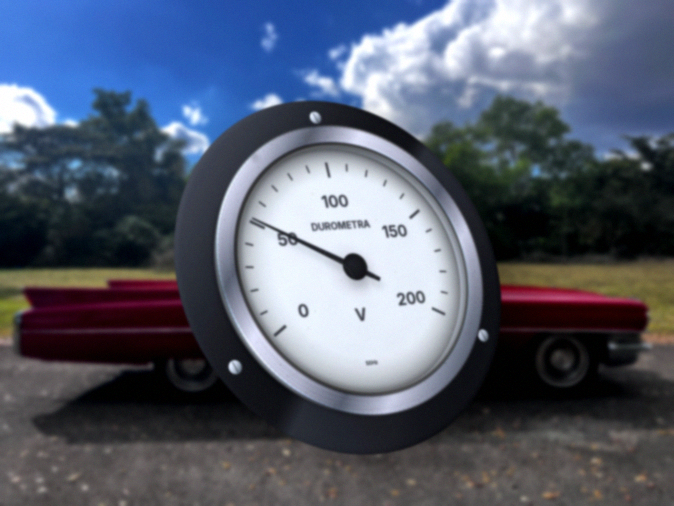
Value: V 50
